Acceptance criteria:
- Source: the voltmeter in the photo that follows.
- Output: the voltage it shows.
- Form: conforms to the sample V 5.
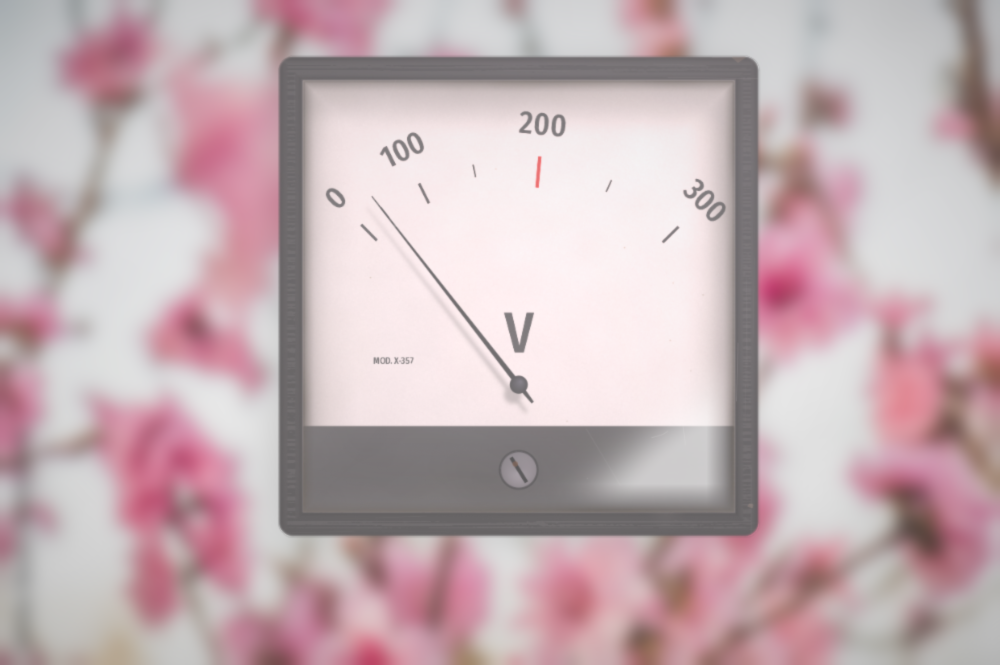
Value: V 50
